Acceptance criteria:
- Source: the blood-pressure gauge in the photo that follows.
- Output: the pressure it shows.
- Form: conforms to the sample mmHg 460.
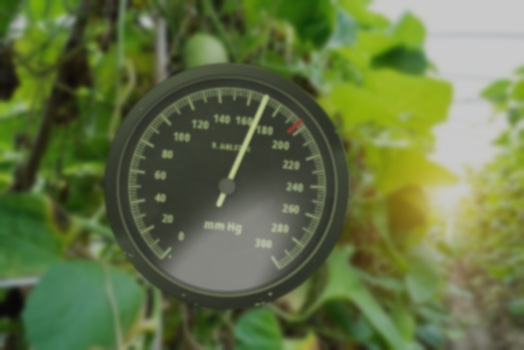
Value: mmHg 170
